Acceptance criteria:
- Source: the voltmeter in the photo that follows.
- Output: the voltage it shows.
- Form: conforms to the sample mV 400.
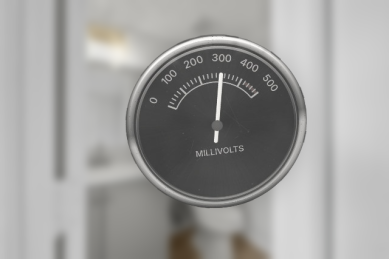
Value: mV 300
